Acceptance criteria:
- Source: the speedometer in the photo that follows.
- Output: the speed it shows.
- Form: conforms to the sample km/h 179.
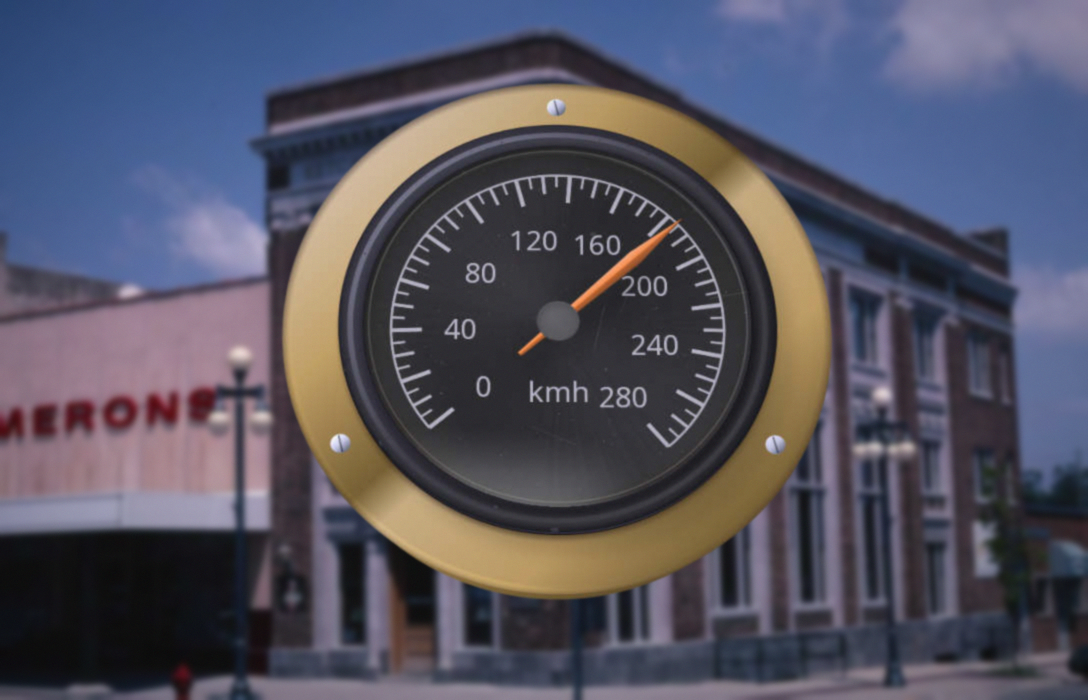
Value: km/h 185
